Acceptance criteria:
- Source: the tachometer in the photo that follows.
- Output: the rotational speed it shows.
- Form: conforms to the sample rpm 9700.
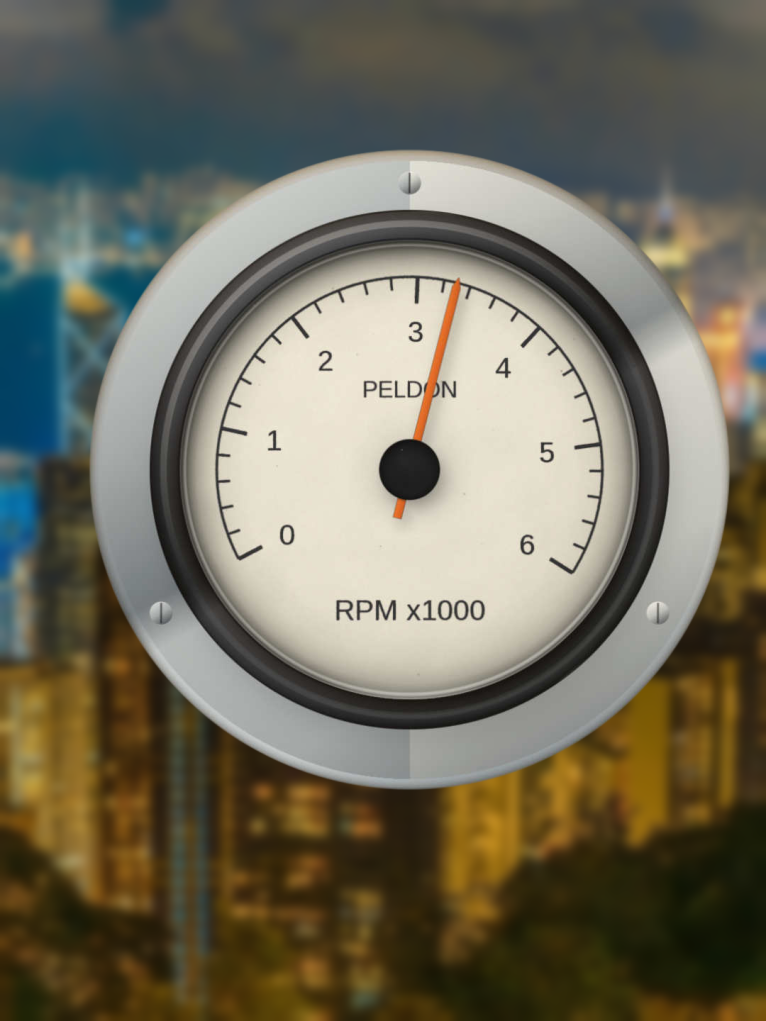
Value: rpm 3300
